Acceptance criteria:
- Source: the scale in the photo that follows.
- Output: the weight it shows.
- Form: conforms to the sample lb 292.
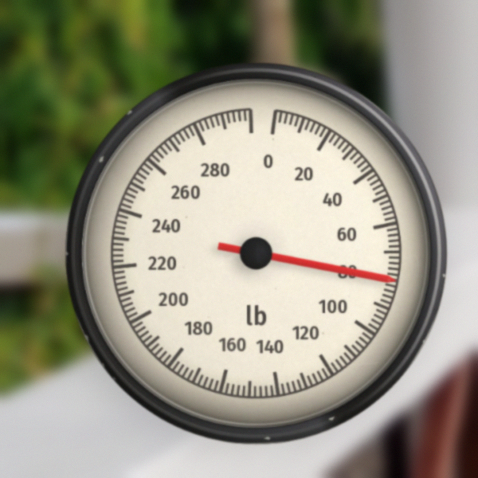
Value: lb 80
